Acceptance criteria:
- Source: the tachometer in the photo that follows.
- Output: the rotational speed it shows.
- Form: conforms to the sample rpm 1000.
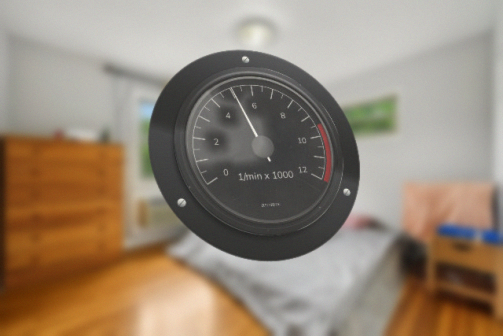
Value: rpm 5000
